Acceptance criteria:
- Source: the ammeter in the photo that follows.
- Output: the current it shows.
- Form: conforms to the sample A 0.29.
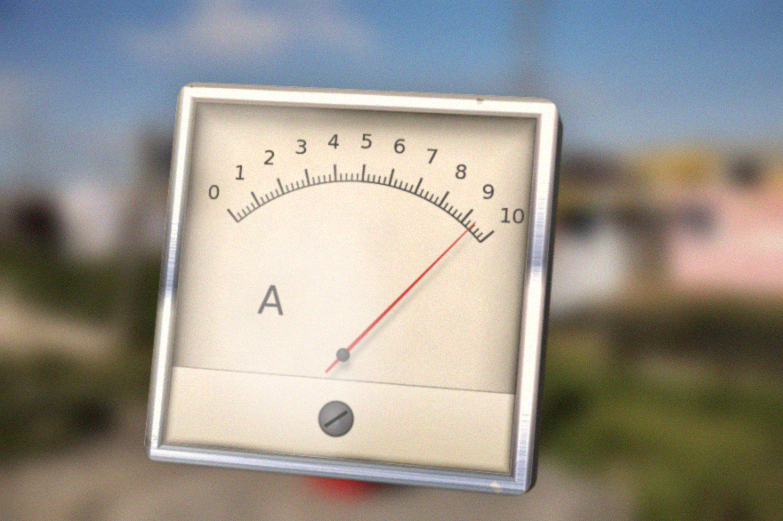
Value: A 9.4
